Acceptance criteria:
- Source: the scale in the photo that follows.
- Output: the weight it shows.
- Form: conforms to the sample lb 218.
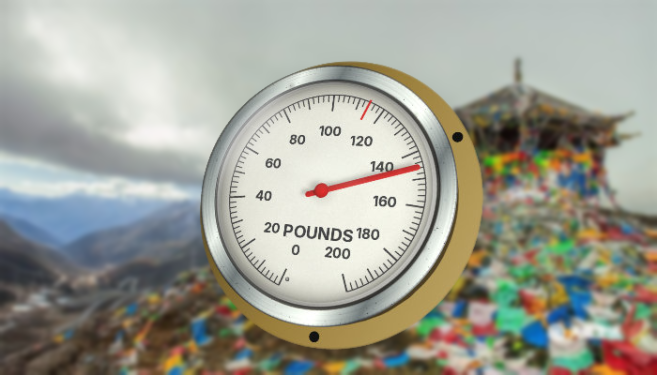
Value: lb 146
